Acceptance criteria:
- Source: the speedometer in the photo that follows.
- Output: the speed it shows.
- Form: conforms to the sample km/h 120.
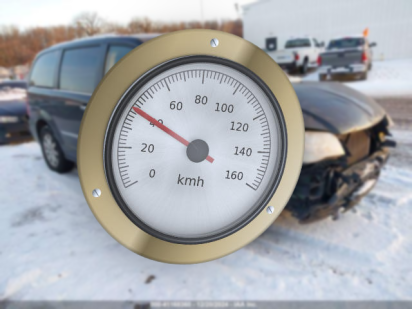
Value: km/h 40
